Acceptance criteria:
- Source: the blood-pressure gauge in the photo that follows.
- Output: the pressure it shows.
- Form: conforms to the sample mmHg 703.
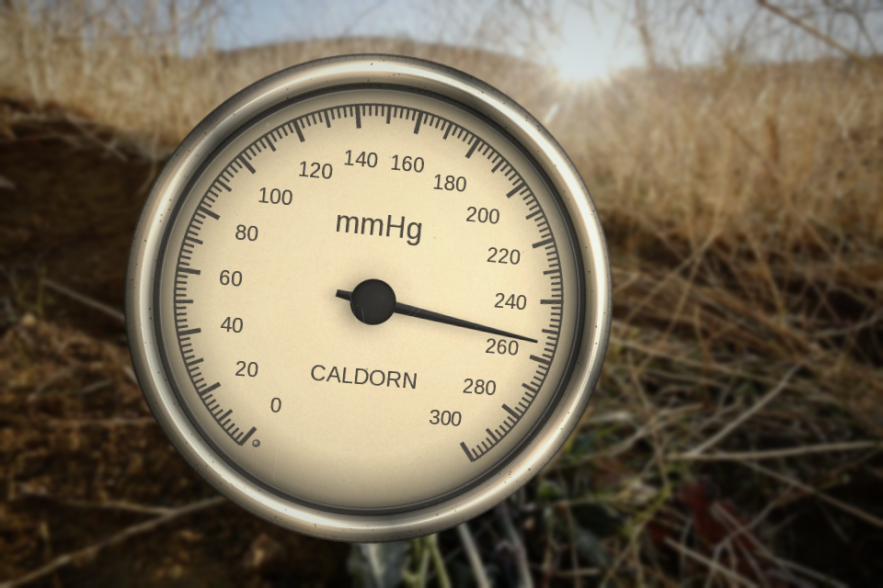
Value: mmHg 254
